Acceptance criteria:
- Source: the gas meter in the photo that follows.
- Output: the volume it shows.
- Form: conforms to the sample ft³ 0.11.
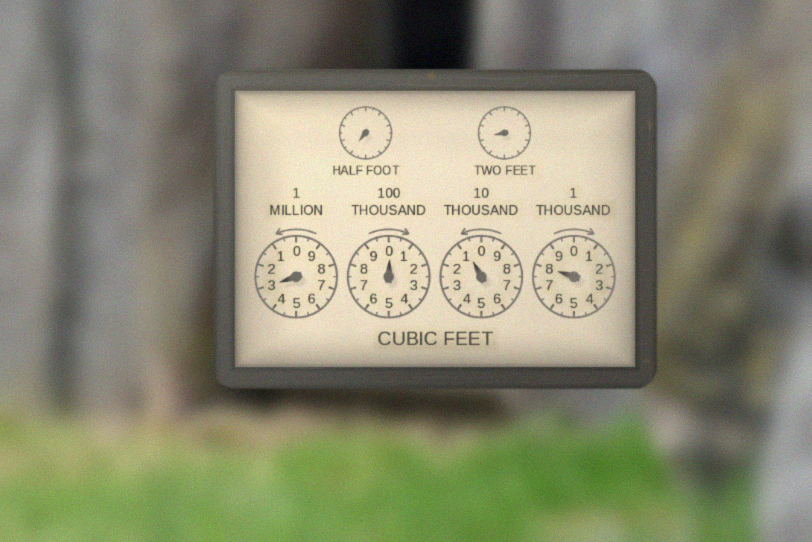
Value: ft³ 300800
